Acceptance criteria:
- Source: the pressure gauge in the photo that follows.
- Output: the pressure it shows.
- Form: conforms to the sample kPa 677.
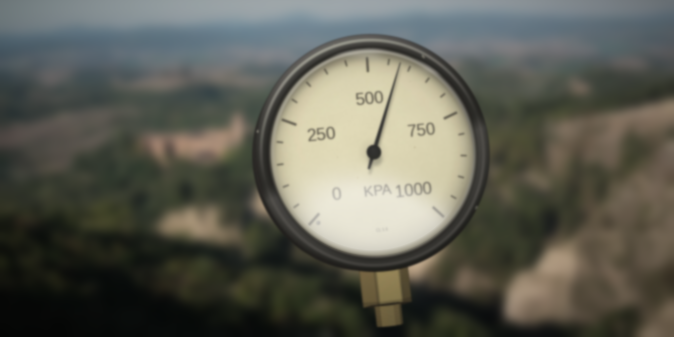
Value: kPa 575
